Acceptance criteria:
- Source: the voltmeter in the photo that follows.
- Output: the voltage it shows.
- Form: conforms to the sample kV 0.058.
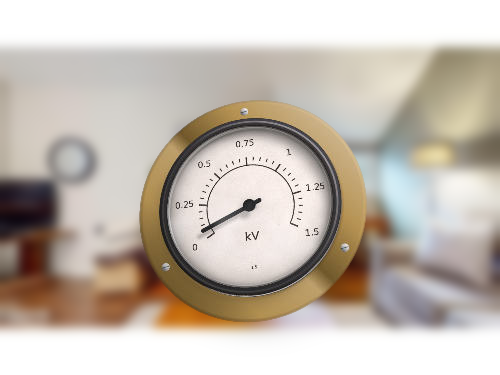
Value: kV 0.05
